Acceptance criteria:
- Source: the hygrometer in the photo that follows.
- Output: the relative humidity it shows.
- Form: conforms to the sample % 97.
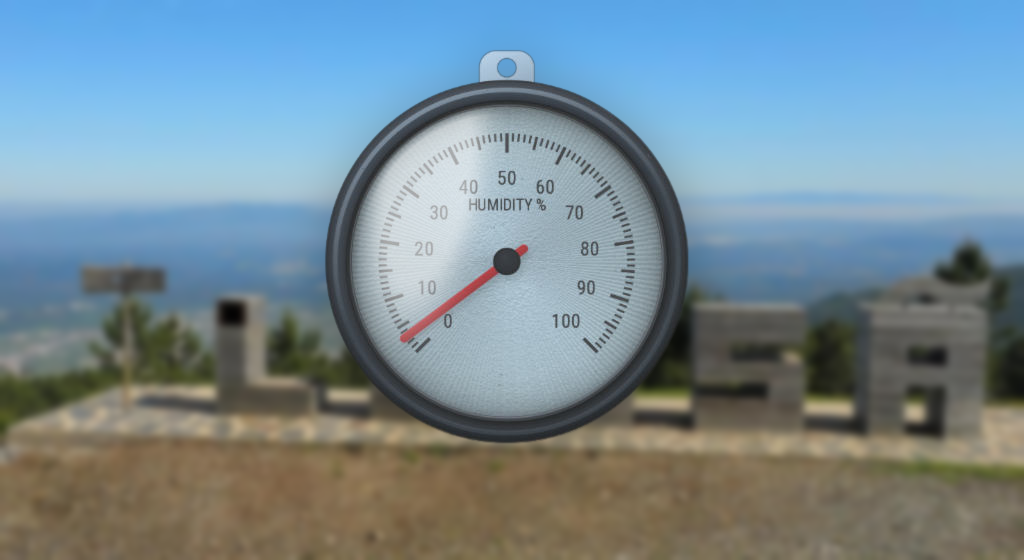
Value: % 3
